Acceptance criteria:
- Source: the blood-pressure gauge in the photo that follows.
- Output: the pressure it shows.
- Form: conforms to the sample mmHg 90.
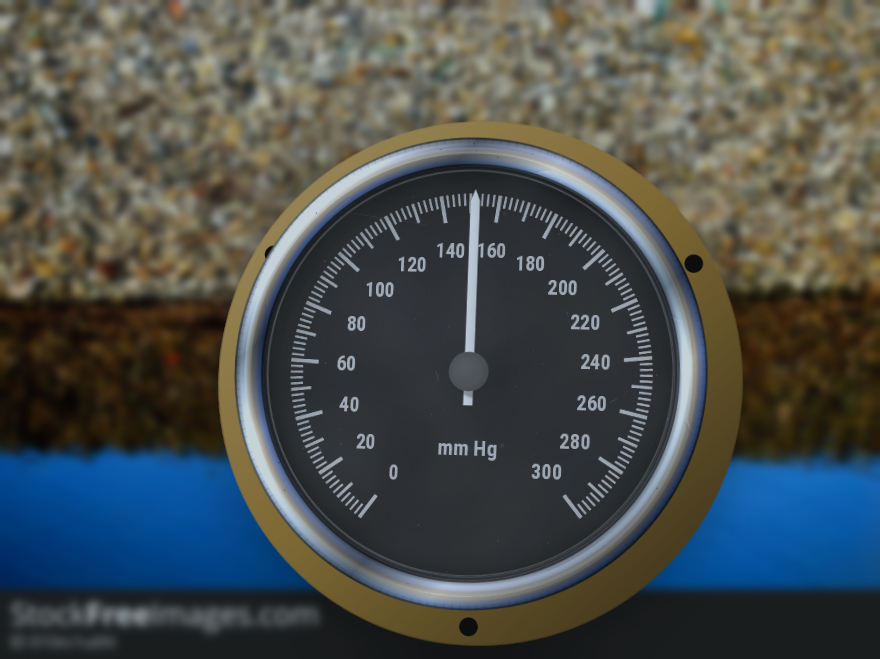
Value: mmHg 152
